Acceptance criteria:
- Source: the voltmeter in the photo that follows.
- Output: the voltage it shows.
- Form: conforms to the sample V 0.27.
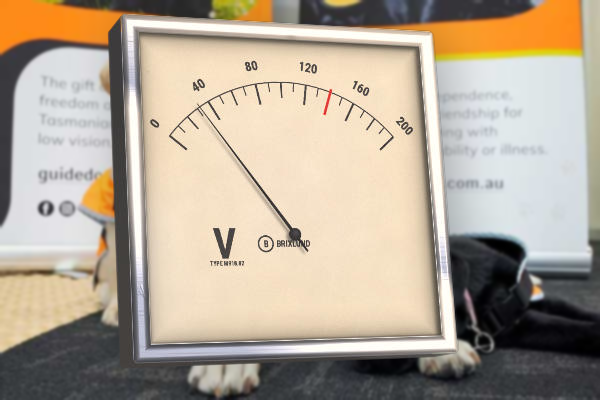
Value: V 30
